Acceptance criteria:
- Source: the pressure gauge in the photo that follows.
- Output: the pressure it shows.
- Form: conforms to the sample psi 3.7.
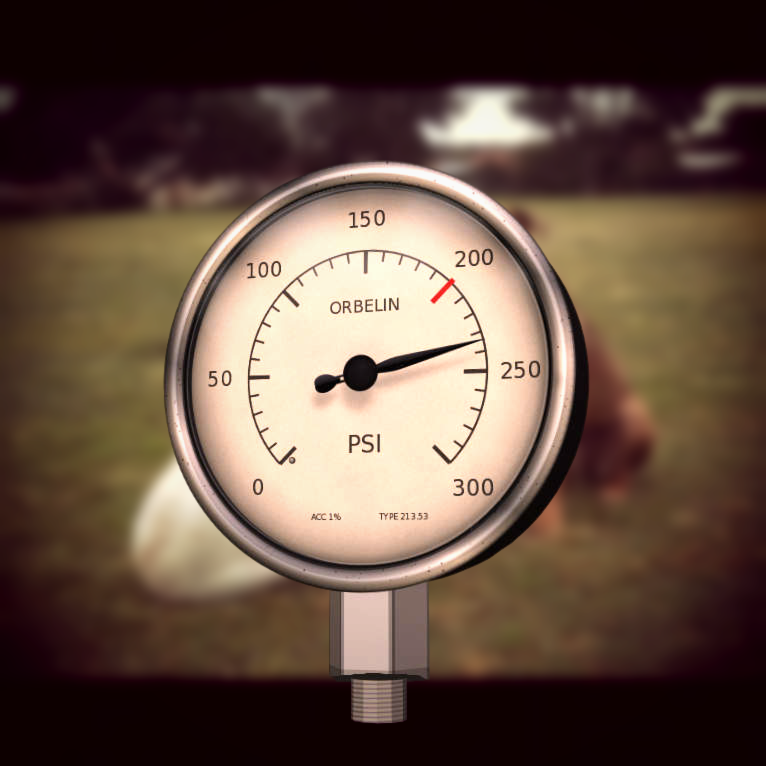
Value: psi 235
